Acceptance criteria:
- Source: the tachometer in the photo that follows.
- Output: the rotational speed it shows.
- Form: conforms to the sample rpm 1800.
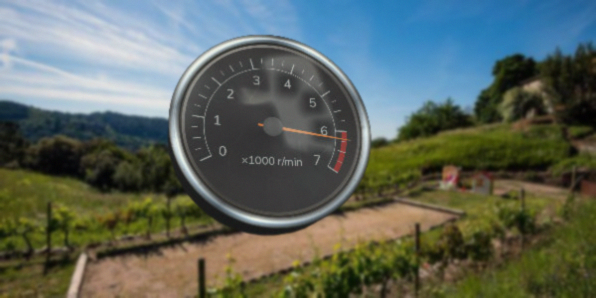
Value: rpm 6250
